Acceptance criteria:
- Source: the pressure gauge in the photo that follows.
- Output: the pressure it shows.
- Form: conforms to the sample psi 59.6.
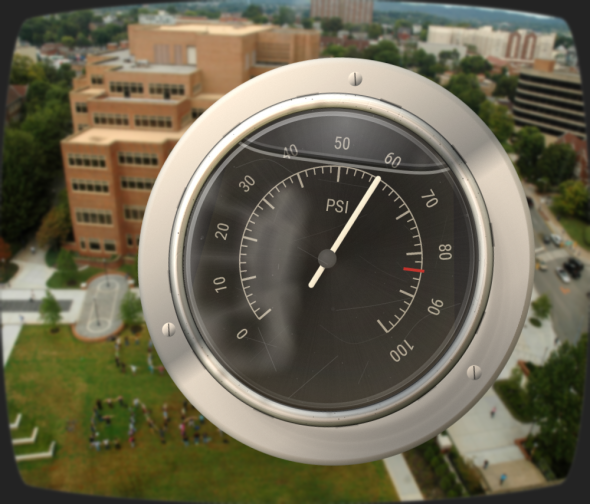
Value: psi 60
